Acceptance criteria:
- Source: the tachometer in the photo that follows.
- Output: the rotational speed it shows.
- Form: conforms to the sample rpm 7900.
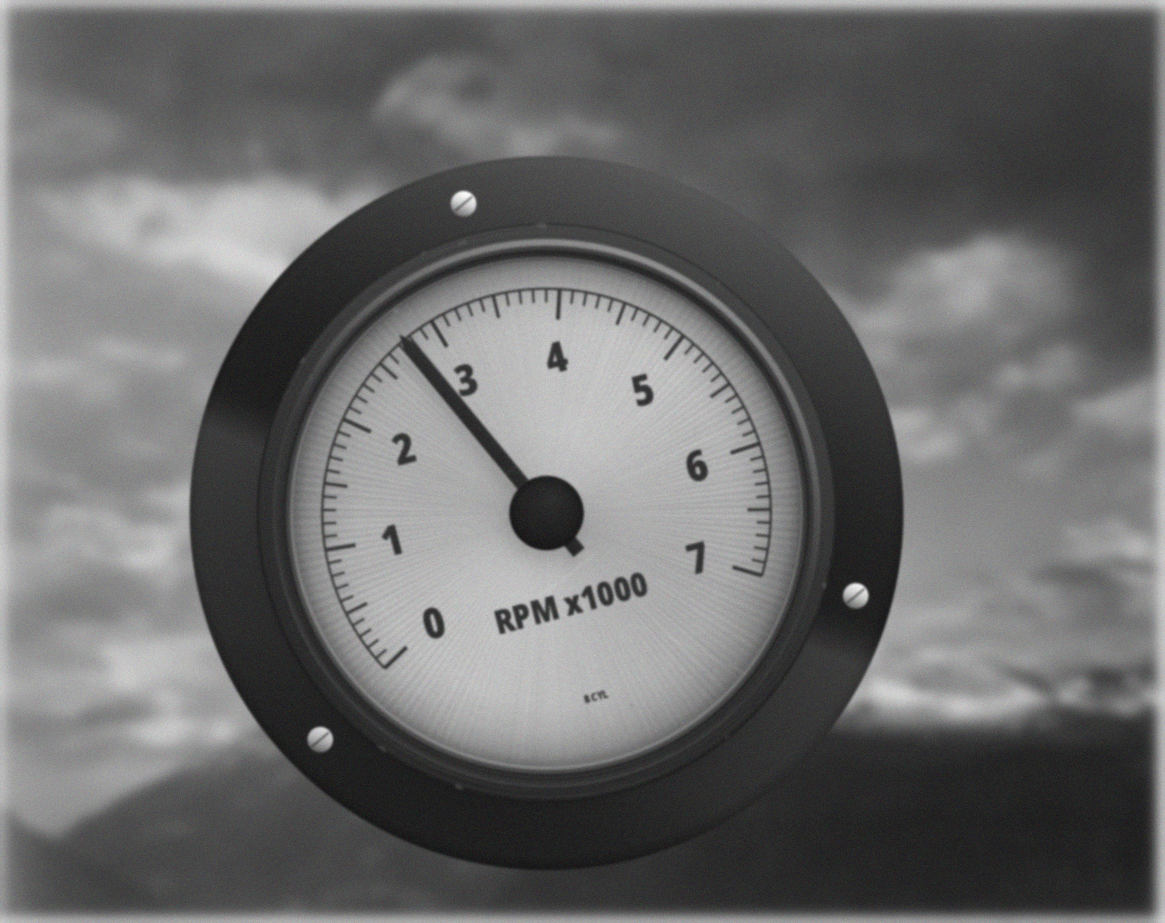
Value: rpm 2750
